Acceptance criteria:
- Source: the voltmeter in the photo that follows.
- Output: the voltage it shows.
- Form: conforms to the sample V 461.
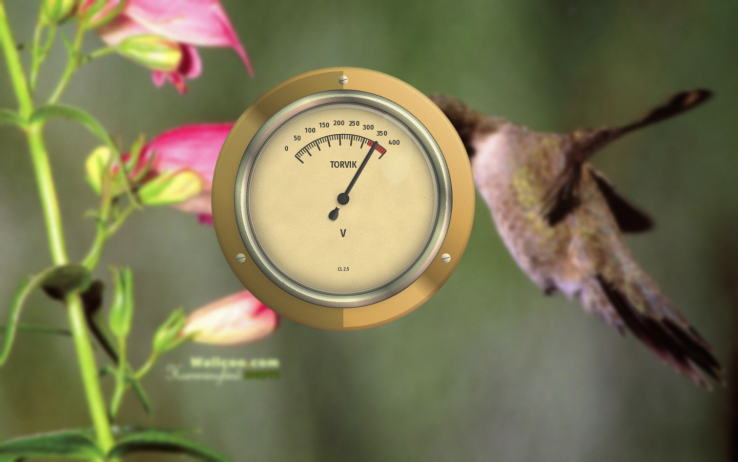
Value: V 350
